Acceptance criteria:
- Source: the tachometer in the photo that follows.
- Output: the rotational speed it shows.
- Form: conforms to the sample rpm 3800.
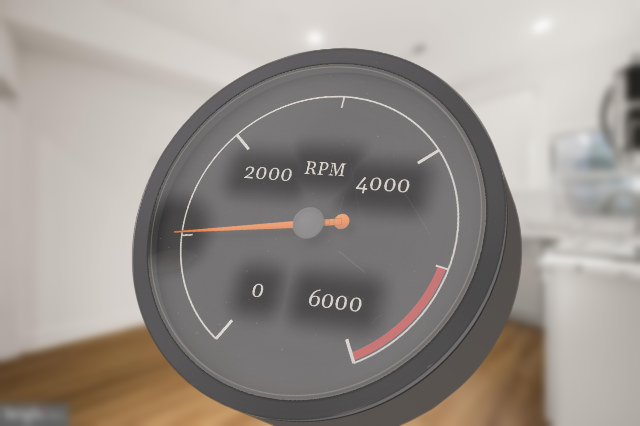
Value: rpm 1000
